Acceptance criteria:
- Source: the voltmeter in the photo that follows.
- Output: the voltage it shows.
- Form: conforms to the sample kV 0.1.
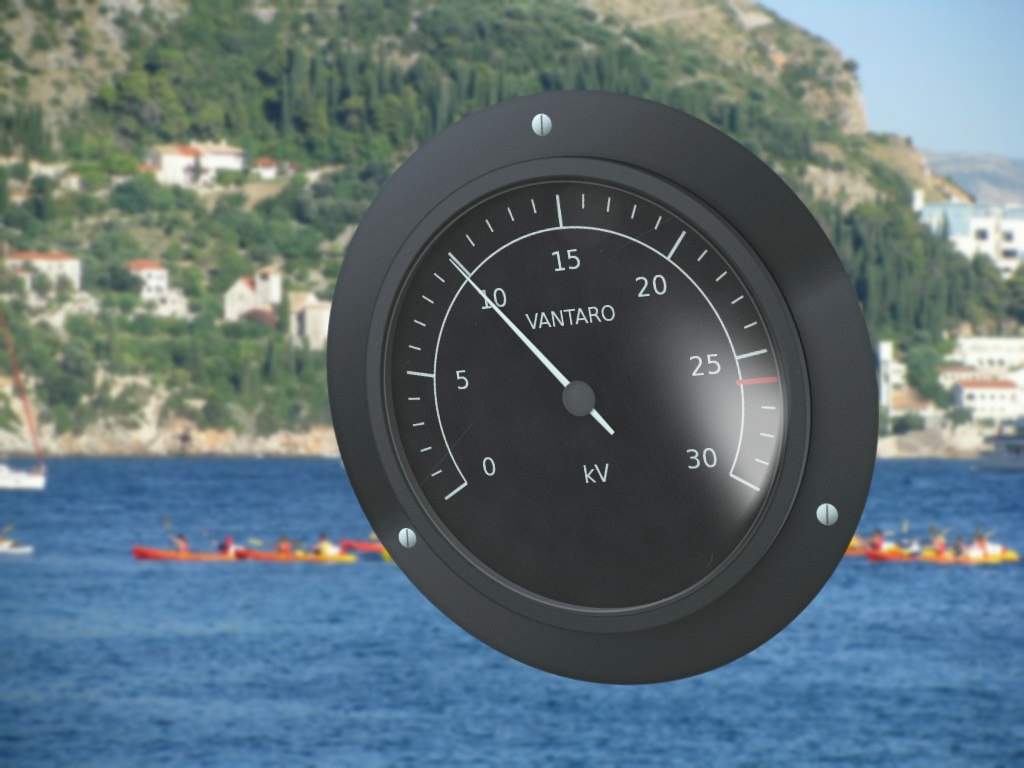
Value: kV 10
